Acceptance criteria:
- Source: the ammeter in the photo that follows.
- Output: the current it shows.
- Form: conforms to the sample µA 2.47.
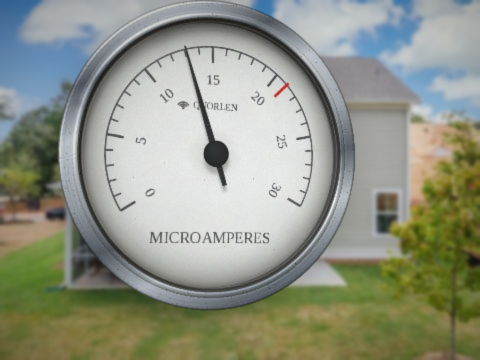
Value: µA 13
